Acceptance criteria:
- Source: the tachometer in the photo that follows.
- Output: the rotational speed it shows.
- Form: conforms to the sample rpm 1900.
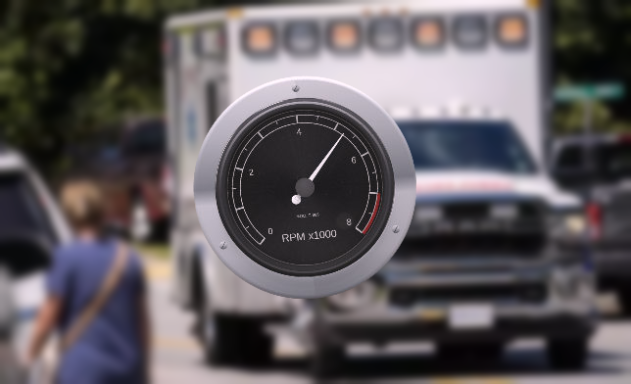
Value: rpm 5250
